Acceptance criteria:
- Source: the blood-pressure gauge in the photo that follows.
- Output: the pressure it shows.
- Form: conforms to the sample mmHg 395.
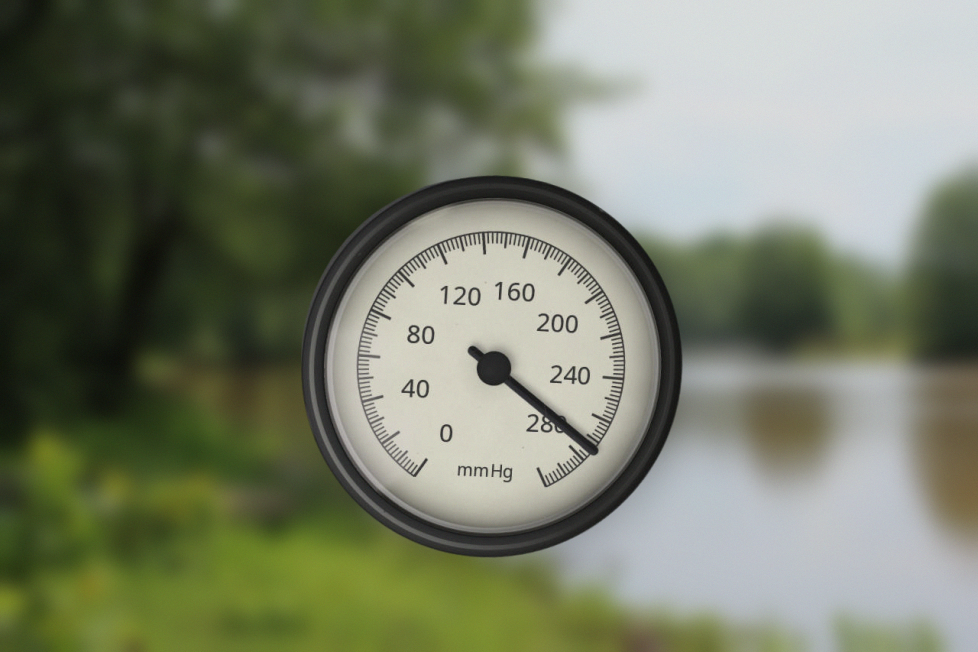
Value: mmHg 274
